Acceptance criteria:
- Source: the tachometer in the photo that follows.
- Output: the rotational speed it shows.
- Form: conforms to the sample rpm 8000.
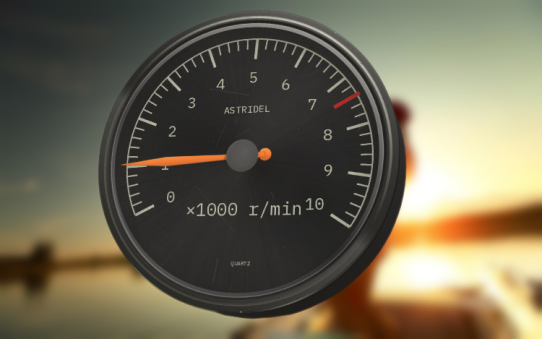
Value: rpm 1000
